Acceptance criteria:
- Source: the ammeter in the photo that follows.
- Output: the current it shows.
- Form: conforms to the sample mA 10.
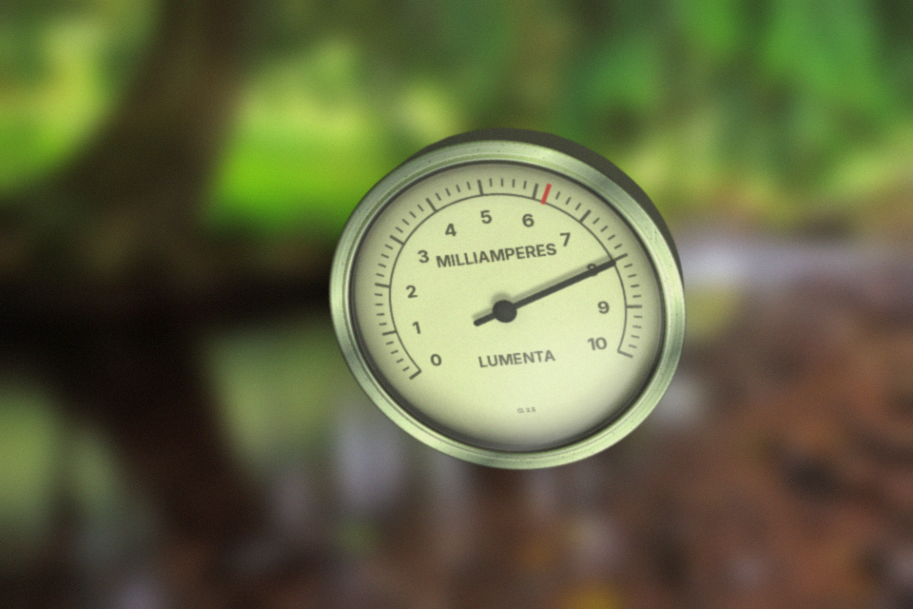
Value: mA 8
